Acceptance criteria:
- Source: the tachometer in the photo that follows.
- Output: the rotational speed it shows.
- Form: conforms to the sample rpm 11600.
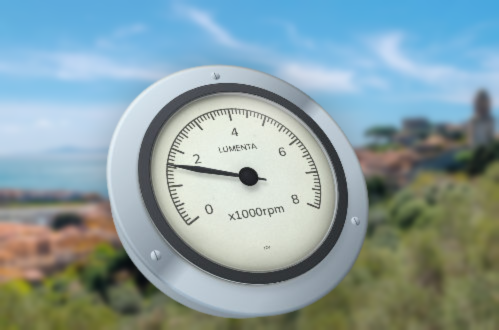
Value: rpm 1500
